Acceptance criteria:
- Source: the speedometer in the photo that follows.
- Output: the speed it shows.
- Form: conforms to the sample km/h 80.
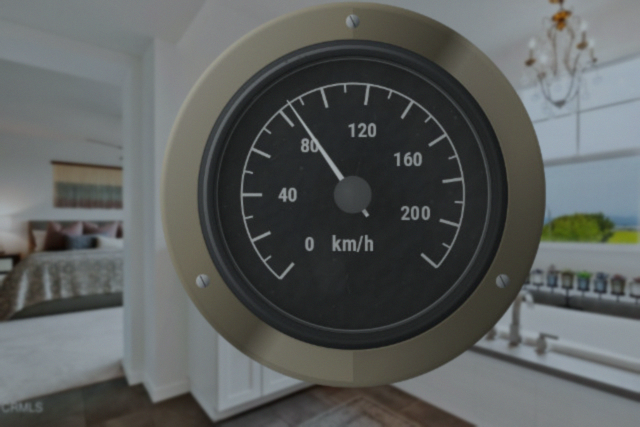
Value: km/h 85
